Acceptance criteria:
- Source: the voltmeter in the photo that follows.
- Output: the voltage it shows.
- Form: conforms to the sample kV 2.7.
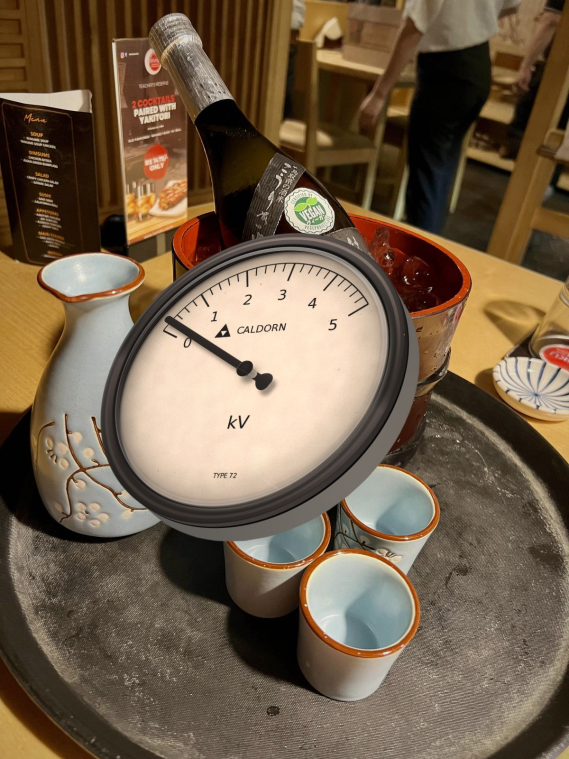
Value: kV 0.2
